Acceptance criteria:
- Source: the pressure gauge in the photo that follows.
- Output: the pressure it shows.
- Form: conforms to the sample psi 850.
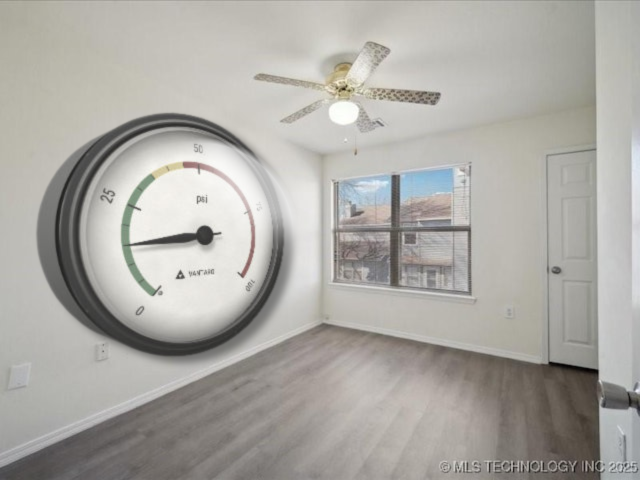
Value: psi 15
